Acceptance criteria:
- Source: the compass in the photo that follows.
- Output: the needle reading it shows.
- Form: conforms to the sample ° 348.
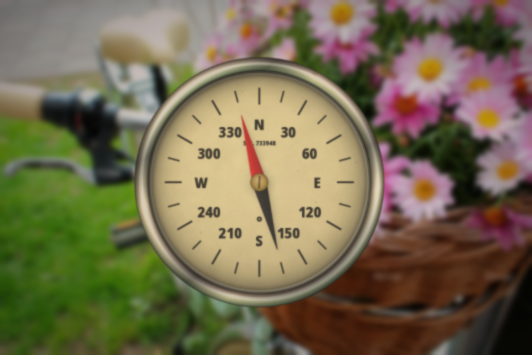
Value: ° 345
